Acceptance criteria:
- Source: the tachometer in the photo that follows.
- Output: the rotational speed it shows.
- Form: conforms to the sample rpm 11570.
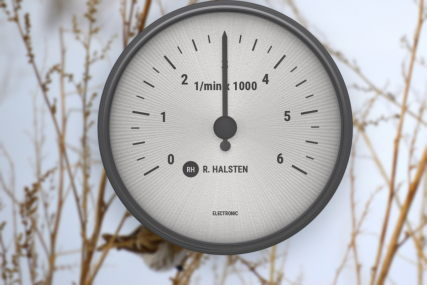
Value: rpm 3000
